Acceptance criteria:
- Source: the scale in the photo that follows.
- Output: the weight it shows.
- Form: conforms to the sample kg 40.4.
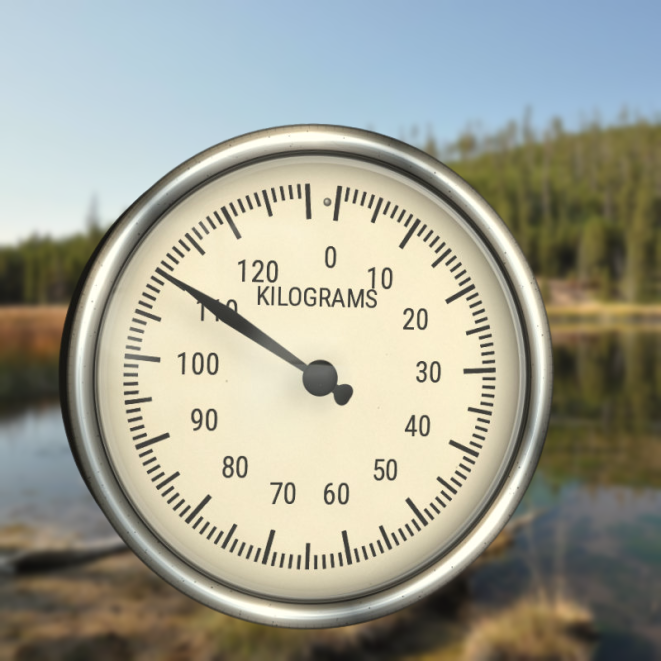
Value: kg 110
